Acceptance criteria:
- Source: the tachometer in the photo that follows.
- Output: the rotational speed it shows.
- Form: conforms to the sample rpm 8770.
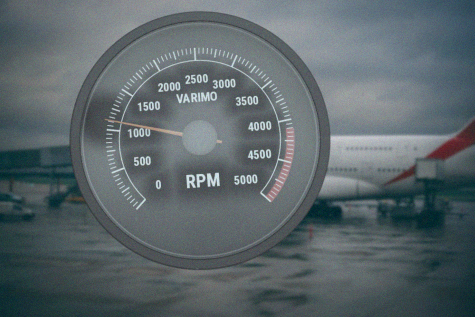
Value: rpm 1100
